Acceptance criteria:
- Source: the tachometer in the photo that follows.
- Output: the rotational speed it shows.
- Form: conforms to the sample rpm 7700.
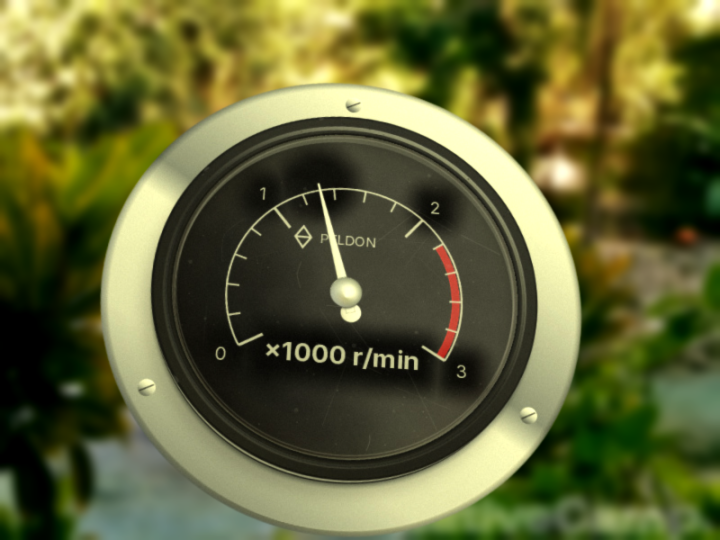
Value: rpm 1300
